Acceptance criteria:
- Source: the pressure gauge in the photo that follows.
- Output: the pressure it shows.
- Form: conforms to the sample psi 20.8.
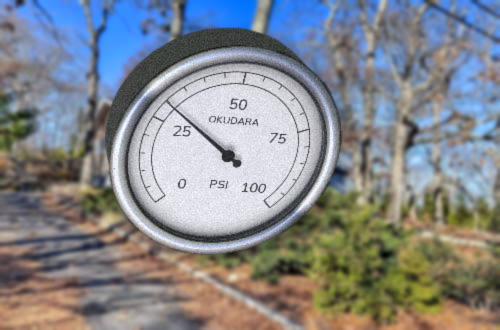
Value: psi 30
